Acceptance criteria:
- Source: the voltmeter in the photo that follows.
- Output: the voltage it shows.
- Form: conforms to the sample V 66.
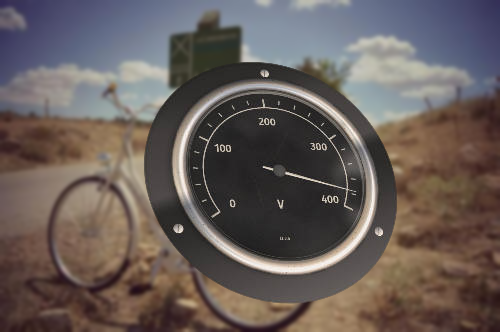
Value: V 380
